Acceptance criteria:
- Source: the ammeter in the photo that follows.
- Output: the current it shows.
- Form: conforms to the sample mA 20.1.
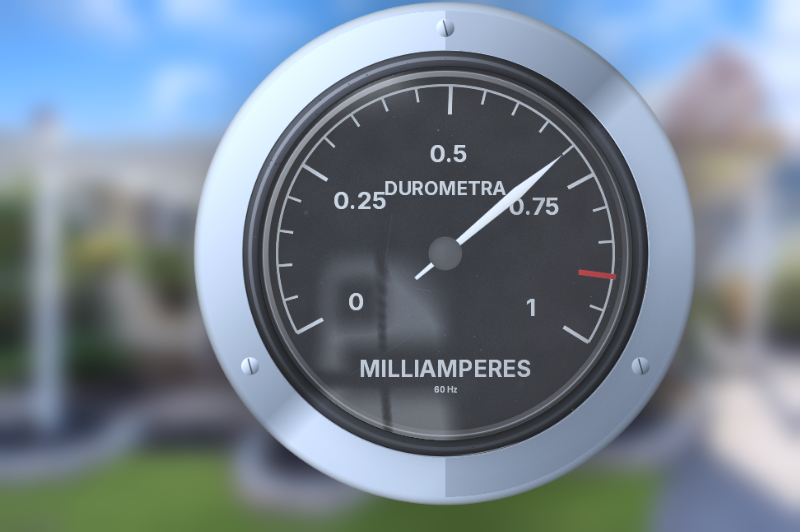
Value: mA 0.7
